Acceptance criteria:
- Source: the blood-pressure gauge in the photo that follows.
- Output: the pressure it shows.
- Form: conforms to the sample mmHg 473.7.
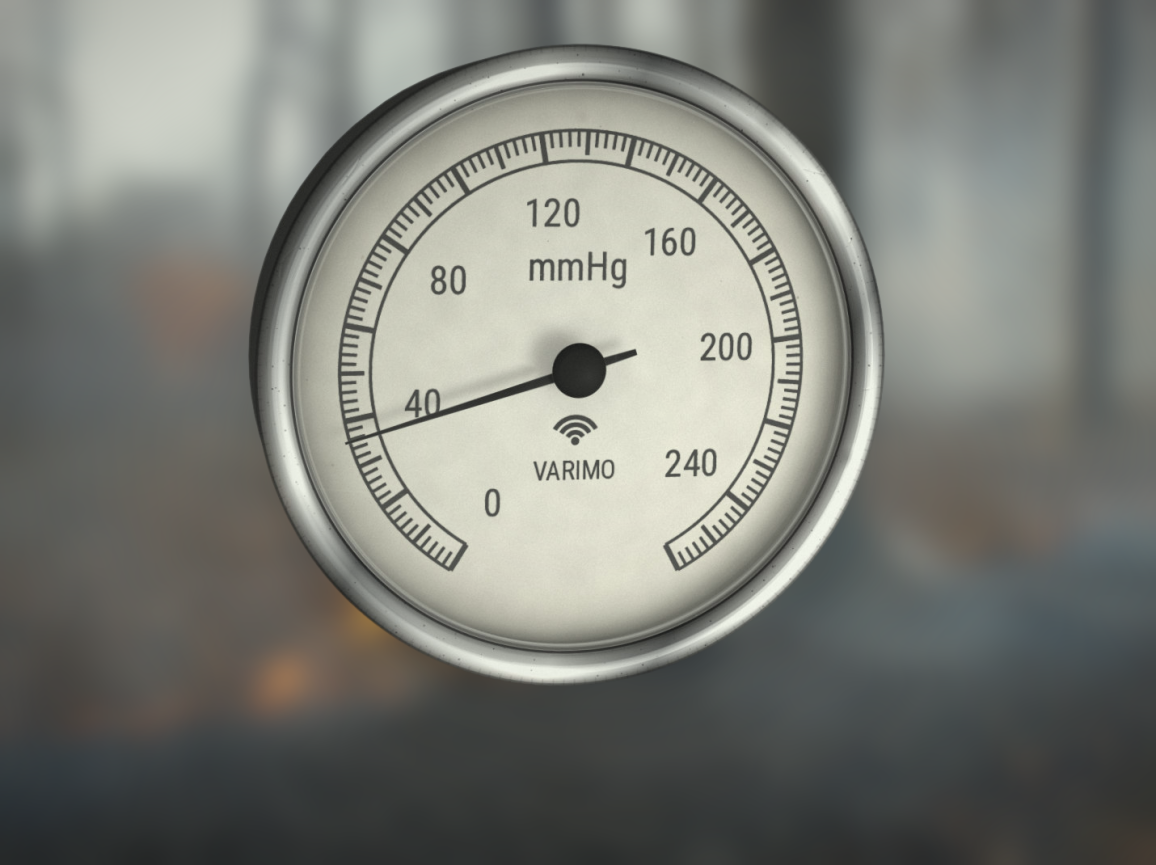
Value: mmHg 36
